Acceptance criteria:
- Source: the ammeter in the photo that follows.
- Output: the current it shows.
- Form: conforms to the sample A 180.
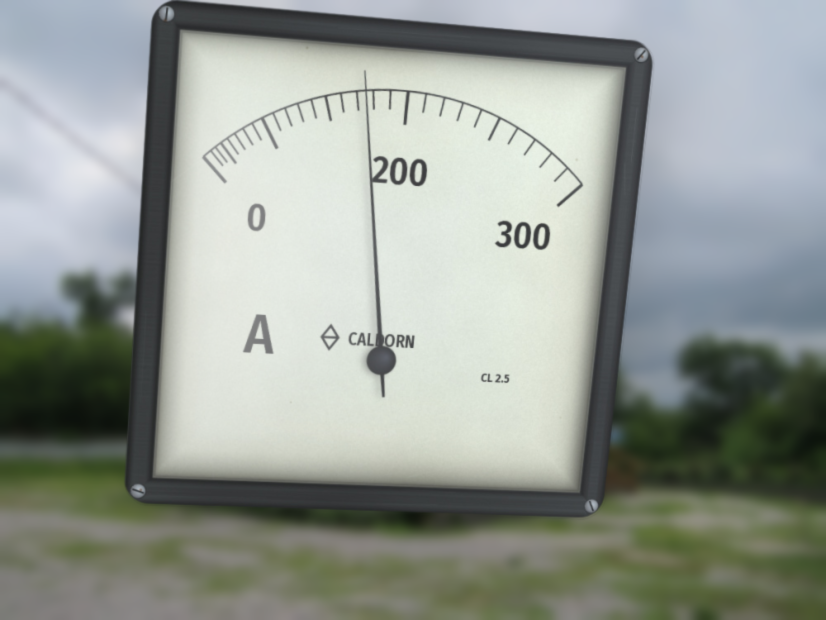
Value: A 175
